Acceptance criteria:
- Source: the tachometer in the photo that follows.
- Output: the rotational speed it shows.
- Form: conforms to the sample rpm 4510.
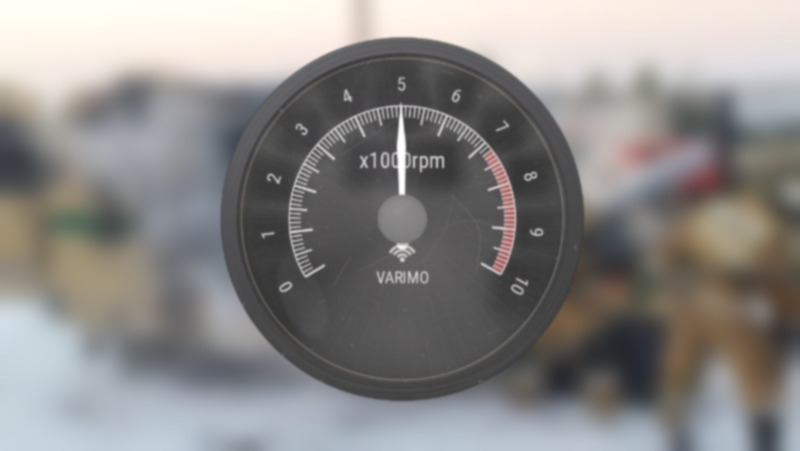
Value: rpm 5000
